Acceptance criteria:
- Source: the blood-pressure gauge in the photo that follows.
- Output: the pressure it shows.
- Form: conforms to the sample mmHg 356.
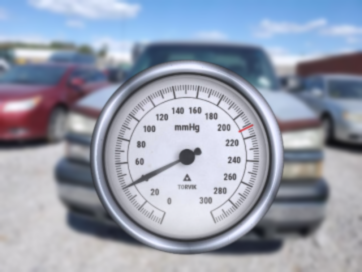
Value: mmHg 40
